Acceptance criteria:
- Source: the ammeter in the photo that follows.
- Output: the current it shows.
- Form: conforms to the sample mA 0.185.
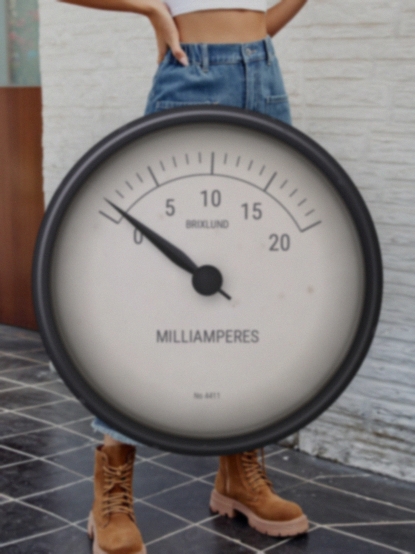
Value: mA 1
